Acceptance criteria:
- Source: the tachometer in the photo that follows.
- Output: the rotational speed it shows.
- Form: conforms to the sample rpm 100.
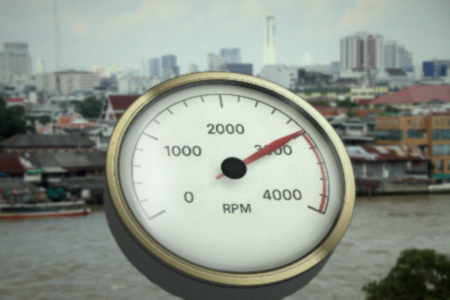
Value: rpm 3000
